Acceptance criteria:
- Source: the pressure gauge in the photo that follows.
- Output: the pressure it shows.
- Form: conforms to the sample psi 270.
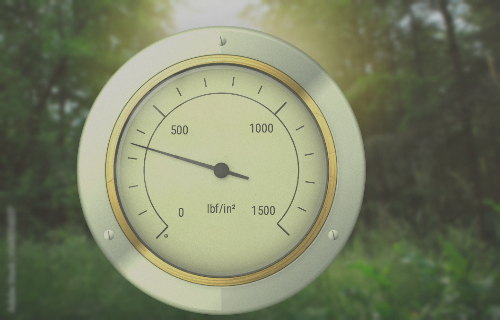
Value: psi 350
